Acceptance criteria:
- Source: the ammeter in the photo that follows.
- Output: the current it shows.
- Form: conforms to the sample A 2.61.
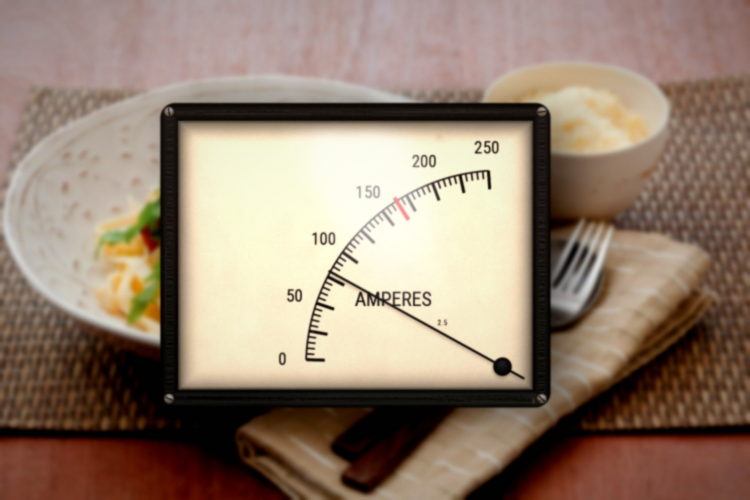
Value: A 80
